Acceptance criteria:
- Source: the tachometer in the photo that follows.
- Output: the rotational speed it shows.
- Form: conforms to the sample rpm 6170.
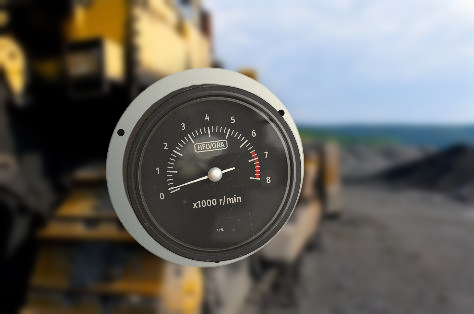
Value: rpm 200
